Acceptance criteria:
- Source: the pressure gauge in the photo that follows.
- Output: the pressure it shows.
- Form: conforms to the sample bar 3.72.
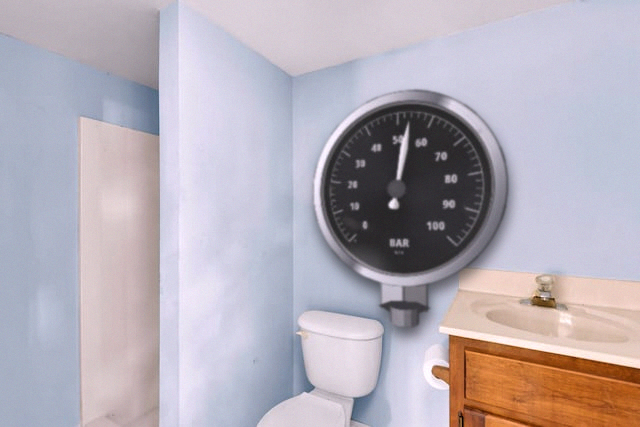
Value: bar 54
